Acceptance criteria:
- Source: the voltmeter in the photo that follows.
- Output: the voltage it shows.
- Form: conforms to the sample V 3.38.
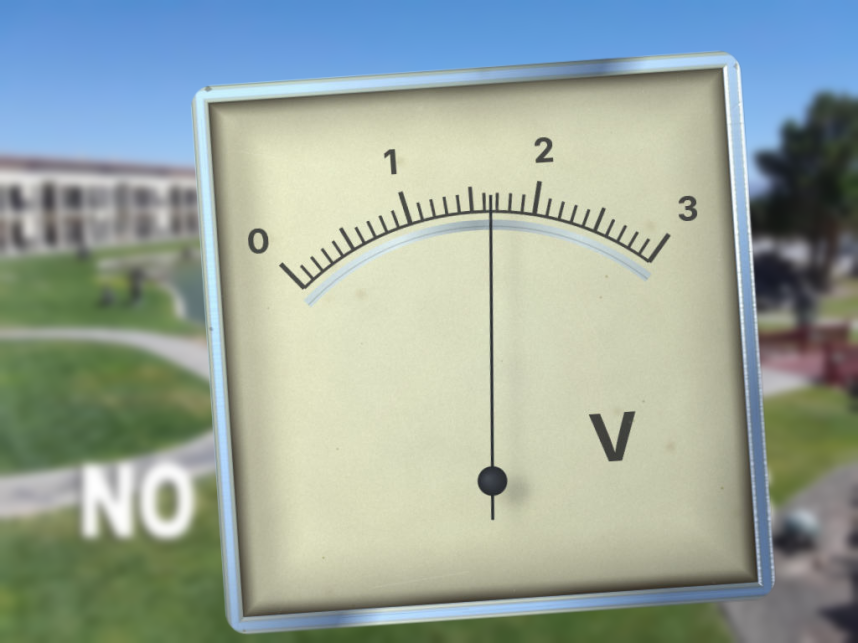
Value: V 1.65
